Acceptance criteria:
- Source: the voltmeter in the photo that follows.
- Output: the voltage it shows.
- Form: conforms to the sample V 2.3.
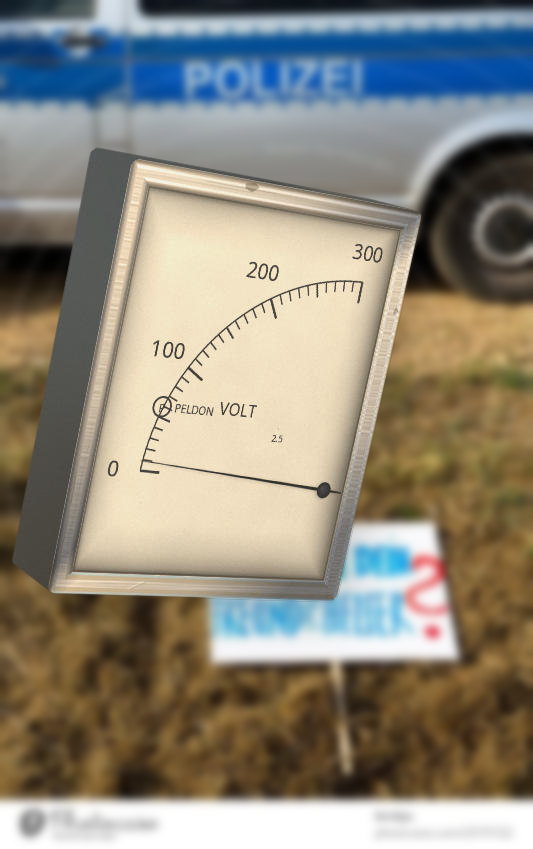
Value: V 10
